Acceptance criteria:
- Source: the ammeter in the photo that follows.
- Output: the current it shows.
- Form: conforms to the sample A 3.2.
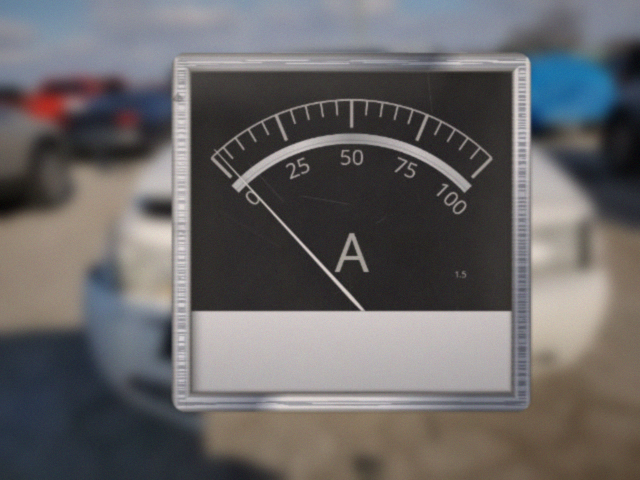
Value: A 2.5
